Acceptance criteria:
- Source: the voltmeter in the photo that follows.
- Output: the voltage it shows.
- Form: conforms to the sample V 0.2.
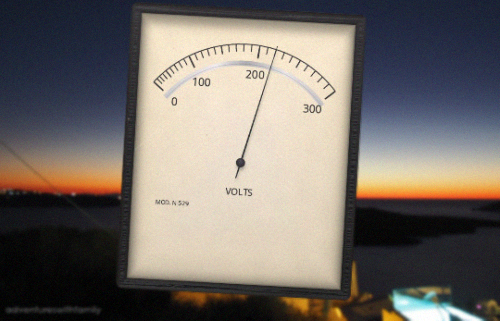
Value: V 220
